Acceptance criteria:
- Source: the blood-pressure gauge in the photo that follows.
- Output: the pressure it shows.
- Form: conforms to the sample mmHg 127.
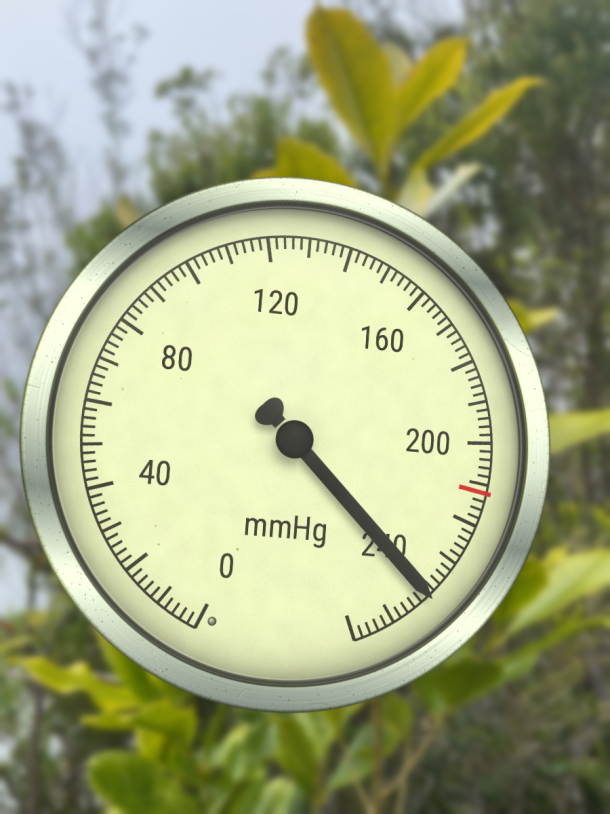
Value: mmHg 240
